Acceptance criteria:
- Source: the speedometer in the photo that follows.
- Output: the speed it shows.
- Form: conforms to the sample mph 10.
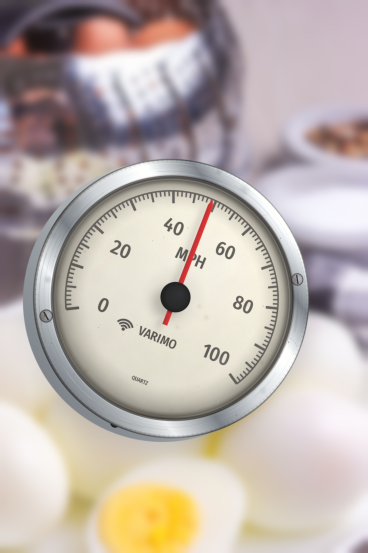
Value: mph 49
